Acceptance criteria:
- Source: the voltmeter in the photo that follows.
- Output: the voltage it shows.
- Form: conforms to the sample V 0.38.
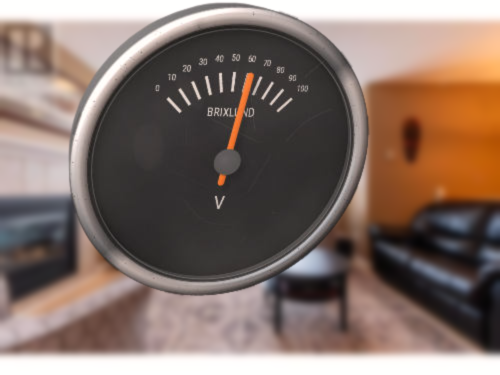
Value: V 60
